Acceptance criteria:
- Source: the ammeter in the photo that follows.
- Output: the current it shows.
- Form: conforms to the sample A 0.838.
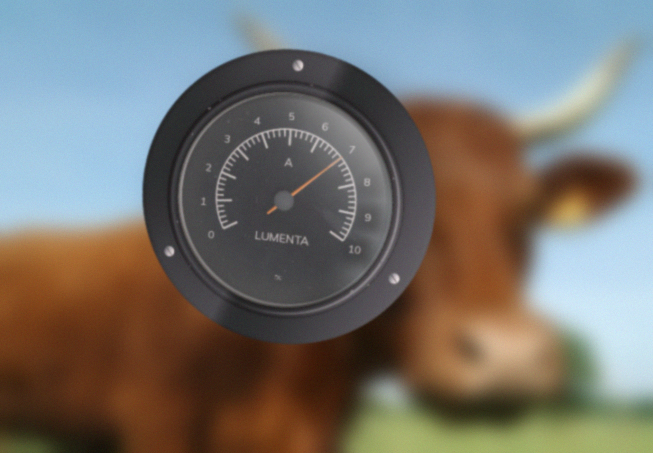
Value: A 7
